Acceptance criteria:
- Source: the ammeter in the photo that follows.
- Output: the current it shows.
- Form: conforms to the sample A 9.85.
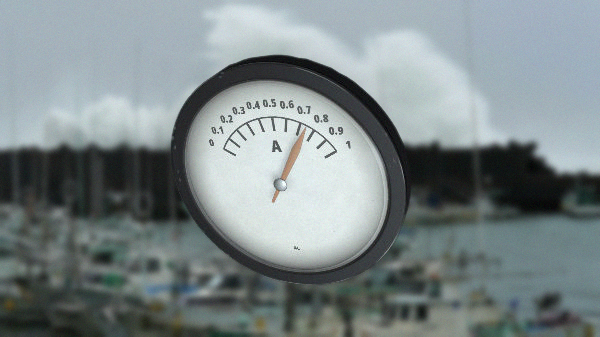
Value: A 0.75
